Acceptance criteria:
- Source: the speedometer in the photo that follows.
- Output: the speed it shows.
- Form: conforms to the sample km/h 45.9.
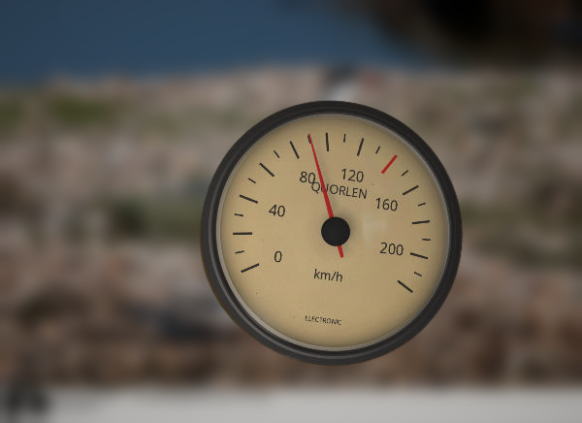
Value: km/h 90
